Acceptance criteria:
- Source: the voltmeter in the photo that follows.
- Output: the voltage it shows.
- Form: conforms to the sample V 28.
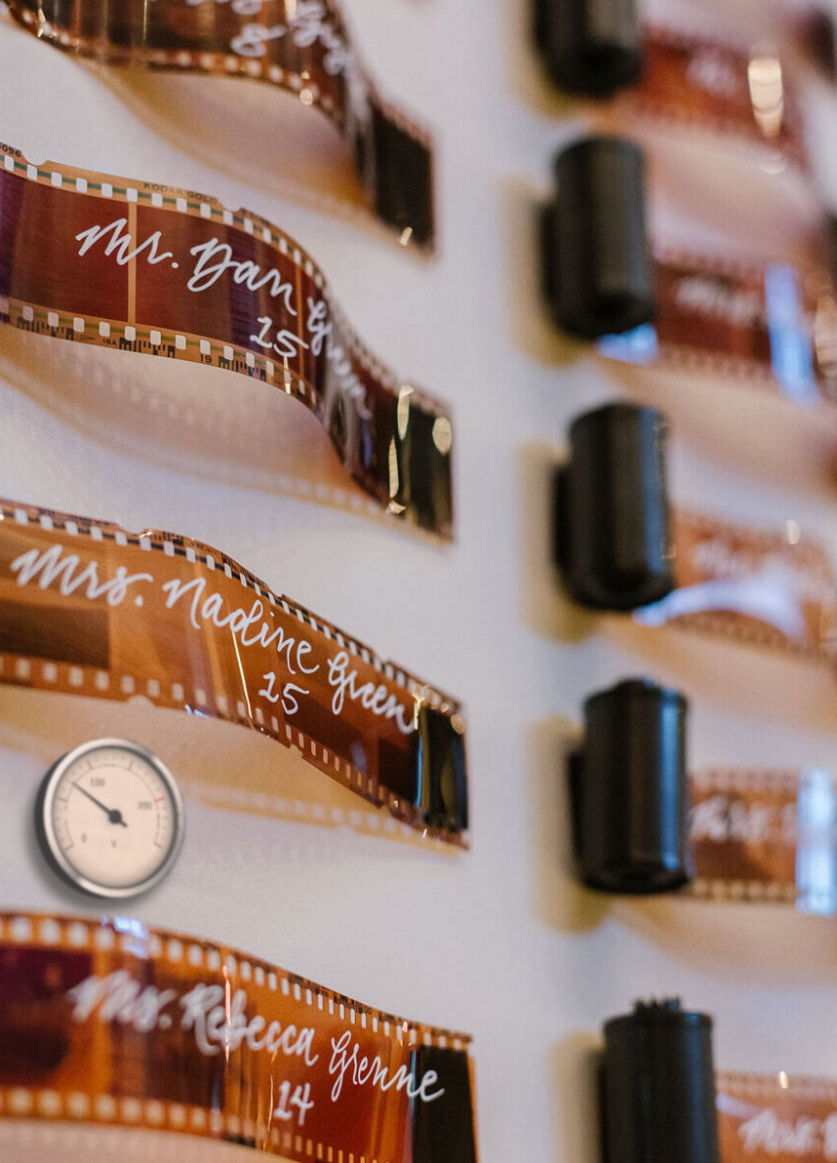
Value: V 70
